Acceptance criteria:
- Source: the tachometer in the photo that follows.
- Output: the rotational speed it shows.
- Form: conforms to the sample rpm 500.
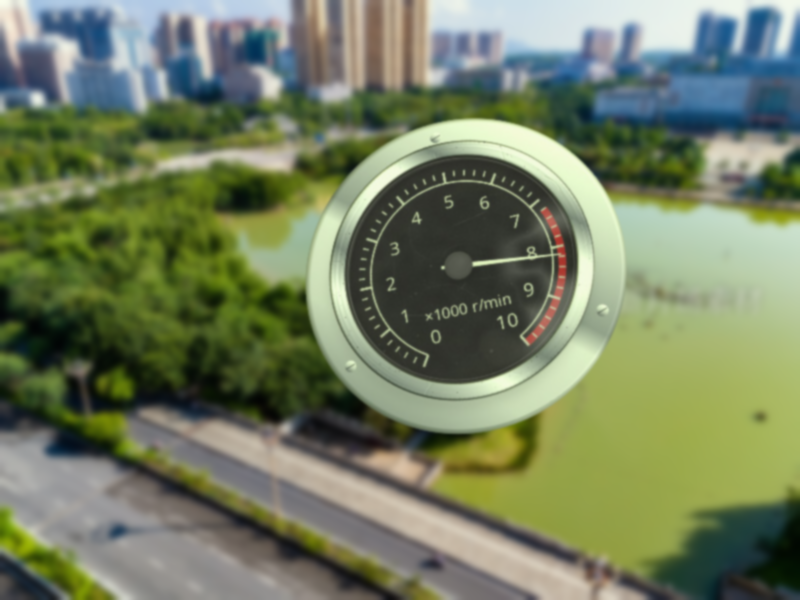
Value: rpm 8200
